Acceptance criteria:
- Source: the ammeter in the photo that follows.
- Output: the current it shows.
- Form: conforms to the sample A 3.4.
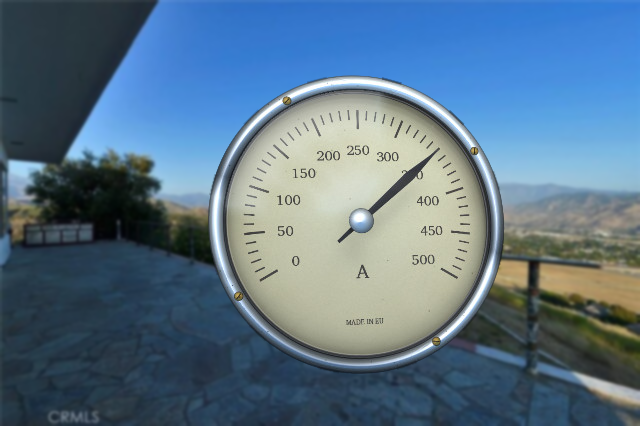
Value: A 350
